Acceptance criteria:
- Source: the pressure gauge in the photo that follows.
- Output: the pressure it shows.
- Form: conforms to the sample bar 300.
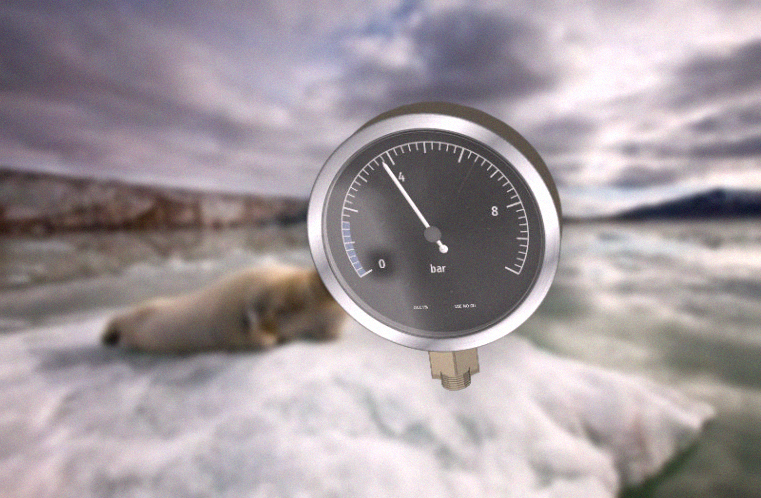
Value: bar 3.8
